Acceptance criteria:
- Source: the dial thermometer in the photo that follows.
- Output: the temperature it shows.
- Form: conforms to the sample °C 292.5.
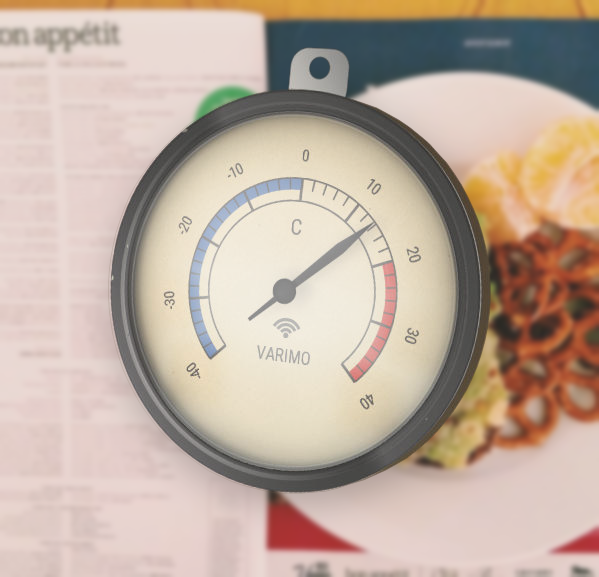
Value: °C 14
